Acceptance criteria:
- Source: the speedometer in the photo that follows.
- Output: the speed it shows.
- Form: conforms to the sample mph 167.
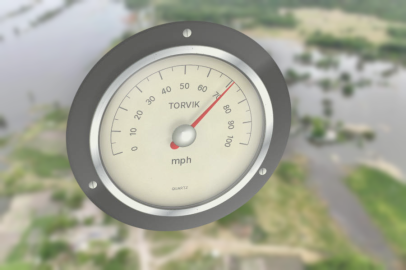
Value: mph 70
